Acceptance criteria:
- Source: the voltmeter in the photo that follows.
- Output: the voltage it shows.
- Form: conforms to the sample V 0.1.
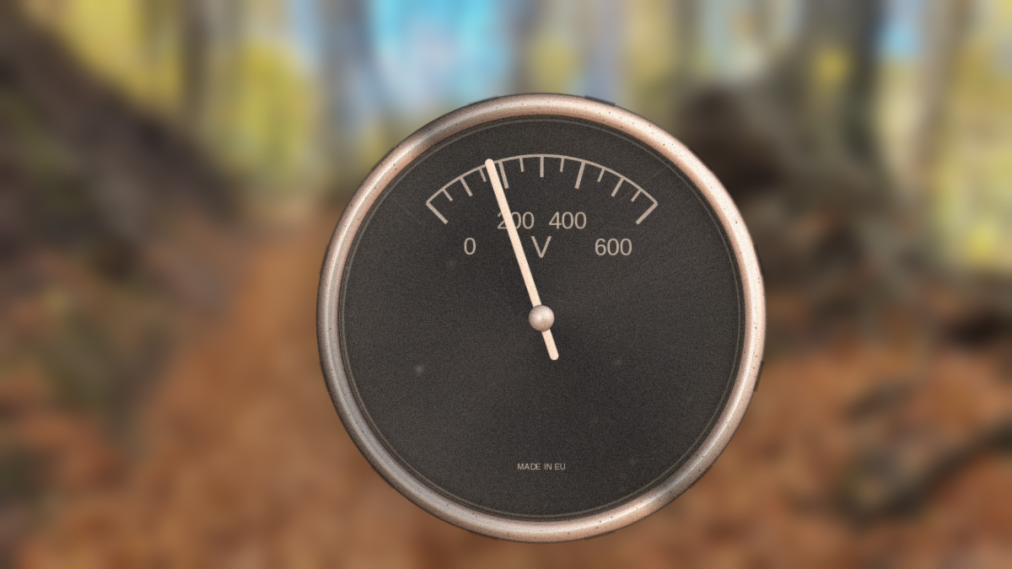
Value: V 175
